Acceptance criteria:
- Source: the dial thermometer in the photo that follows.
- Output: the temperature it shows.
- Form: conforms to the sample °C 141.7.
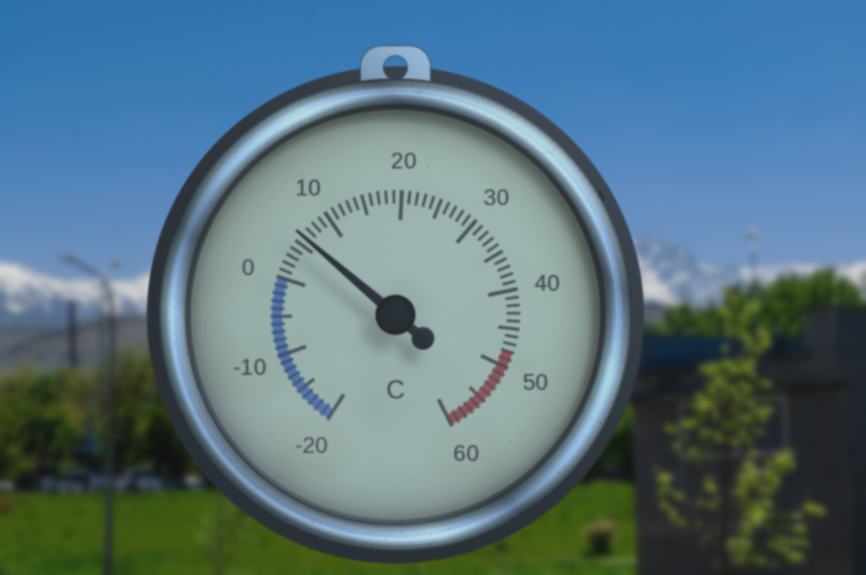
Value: °C 6
